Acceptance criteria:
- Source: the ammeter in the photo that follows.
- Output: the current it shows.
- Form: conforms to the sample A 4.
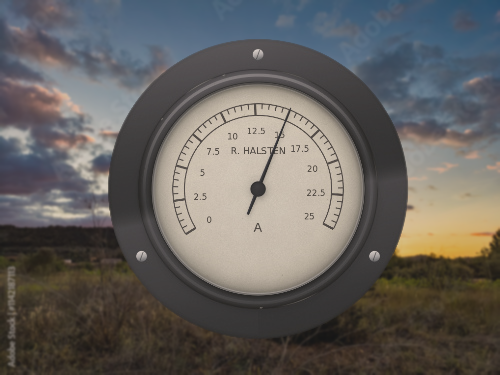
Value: A 15
